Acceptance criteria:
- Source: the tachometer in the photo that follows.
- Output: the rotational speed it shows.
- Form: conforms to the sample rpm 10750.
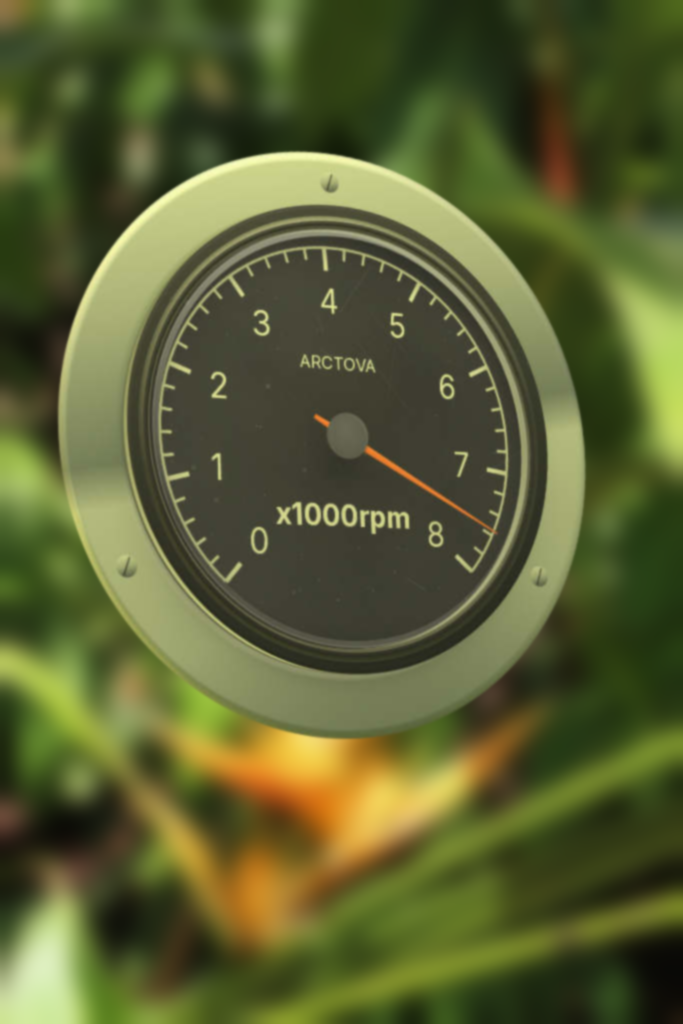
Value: rpm 7600
